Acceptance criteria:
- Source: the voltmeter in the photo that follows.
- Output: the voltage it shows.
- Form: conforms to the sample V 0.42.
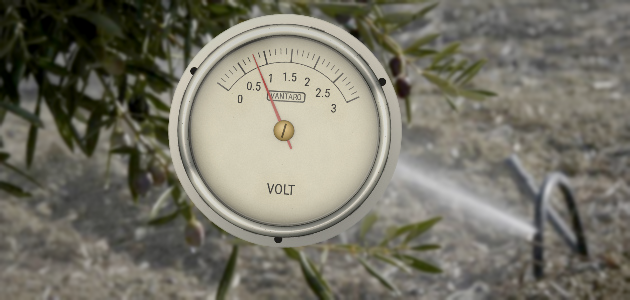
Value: V 0.8
